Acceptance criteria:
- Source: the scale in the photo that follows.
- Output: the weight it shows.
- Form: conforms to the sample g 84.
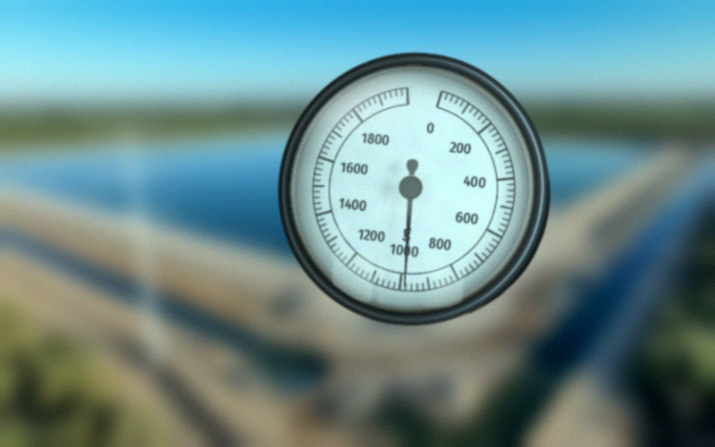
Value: g 980
